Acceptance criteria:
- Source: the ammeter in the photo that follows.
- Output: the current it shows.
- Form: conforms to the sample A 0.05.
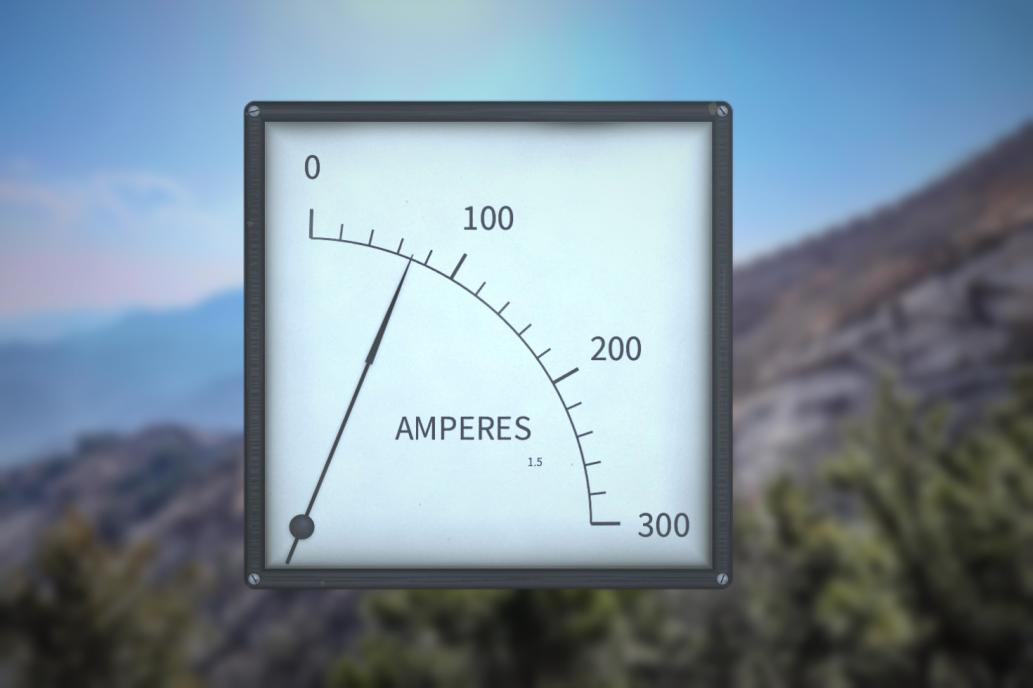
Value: A 70
